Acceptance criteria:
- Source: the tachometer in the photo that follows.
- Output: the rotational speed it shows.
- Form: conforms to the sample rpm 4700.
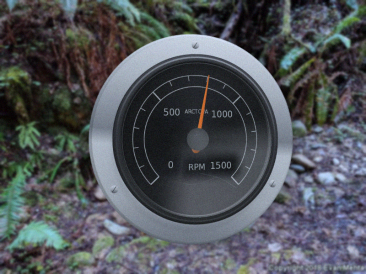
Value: rpm 800
